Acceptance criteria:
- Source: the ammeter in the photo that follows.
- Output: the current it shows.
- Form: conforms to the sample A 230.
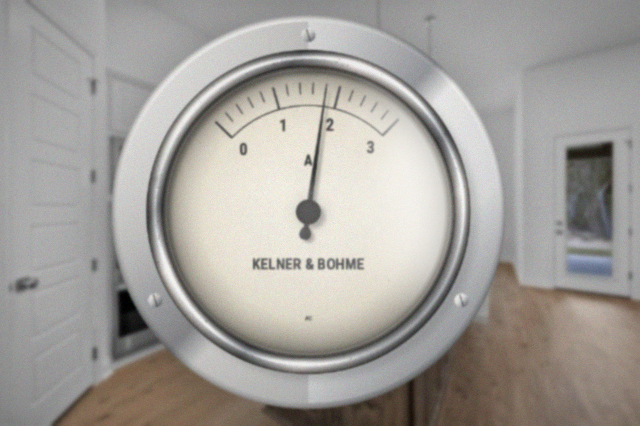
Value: A 1.8
